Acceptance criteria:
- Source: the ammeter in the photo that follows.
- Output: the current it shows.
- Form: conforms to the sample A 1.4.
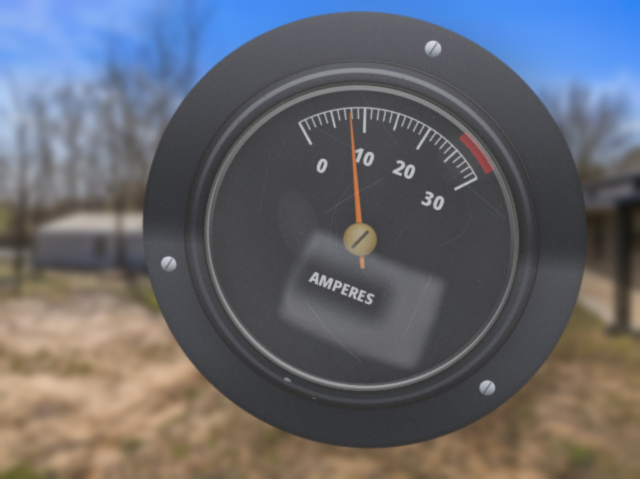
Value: A 8
